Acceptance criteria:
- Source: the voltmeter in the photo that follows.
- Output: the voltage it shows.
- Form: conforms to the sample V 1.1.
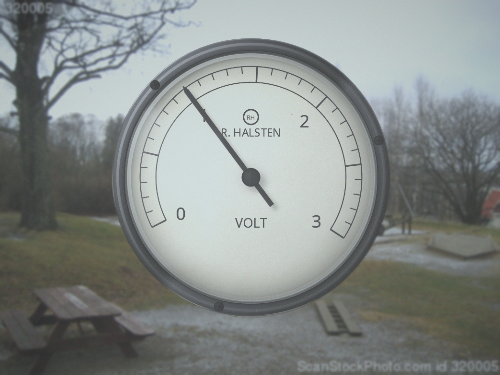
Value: V 1
